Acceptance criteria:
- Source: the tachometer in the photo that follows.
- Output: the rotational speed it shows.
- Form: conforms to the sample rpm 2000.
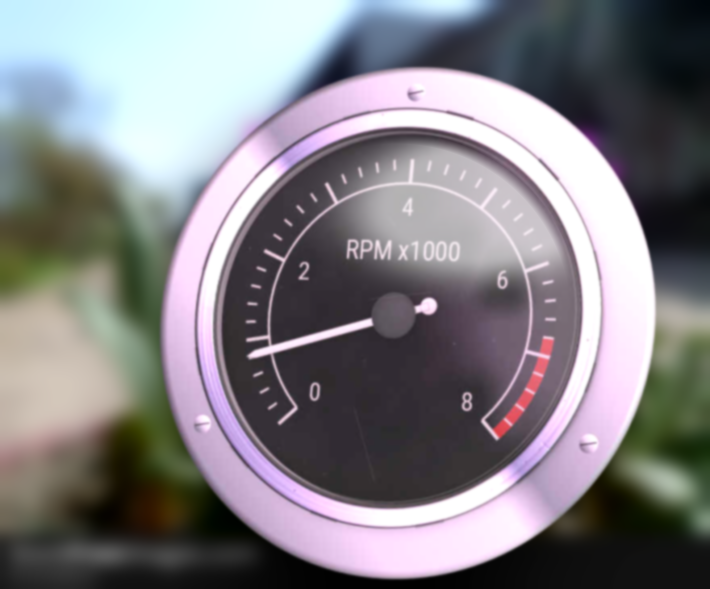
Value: rpm 800
